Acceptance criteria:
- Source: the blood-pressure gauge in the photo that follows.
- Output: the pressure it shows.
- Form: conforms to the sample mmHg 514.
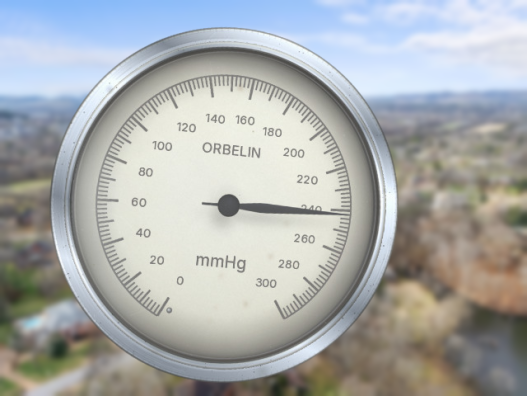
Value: mmHg 242
